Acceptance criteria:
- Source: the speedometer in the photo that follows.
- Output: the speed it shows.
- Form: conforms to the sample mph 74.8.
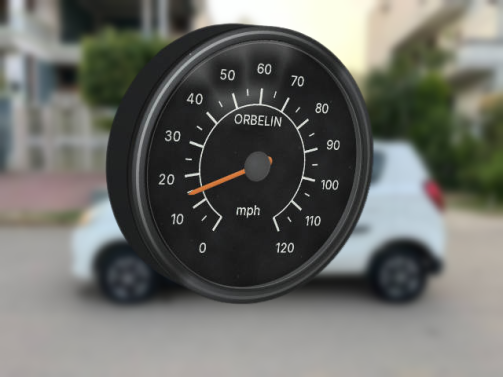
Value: mph 15
